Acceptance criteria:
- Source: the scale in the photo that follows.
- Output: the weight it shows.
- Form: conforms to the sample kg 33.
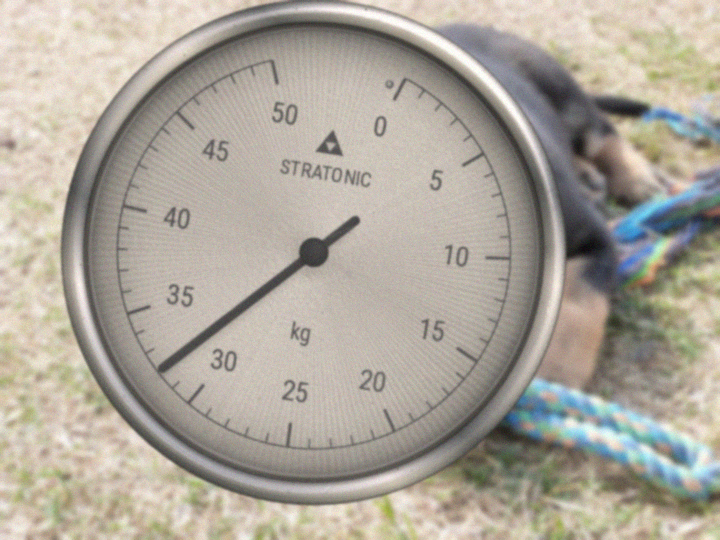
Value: kg 32
